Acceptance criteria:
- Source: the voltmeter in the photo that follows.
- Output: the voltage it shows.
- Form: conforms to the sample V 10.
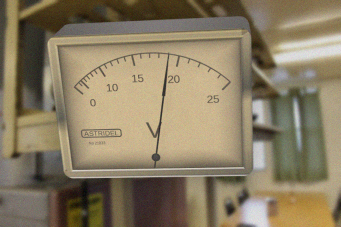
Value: V 19
